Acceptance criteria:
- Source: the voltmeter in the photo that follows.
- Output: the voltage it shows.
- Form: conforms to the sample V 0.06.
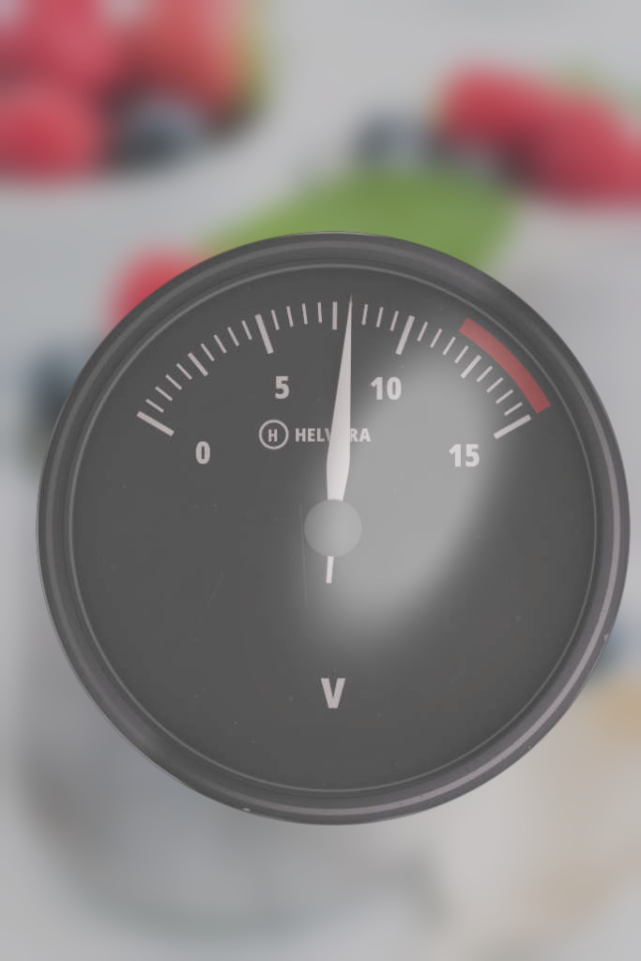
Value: V 8
